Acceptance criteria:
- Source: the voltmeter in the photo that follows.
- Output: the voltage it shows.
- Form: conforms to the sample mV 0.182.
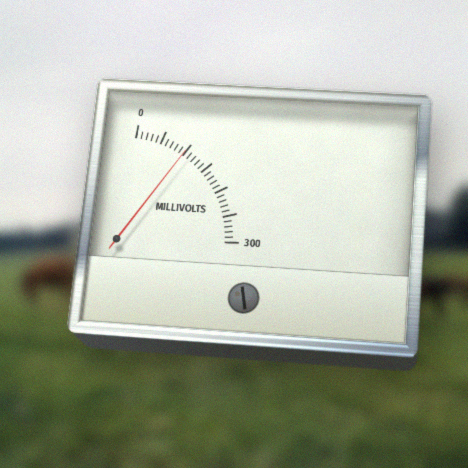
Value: mV 100
